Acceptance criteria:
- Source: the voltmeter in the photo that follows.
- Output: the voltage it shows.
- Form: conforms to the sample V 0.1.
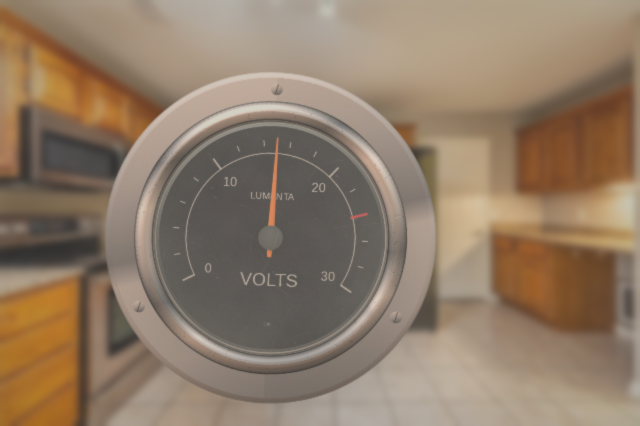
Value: V 15
